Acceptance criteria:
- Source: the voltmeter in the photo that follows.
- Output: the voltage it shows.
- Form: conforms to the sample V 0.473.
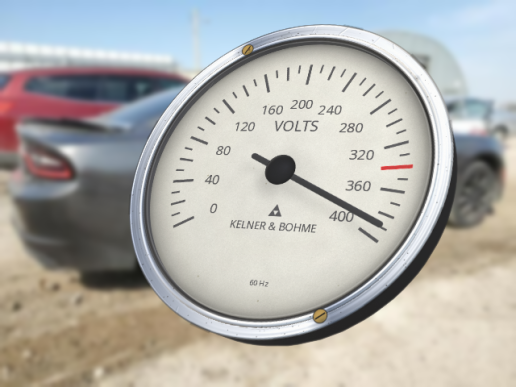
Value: V 390
